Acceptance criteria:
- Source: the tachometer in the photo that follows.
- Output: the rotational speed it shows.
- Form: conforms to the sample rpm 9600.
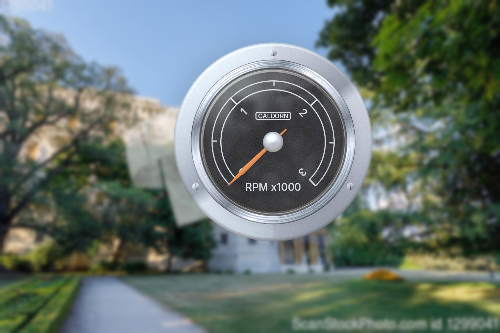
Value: rpm 0
